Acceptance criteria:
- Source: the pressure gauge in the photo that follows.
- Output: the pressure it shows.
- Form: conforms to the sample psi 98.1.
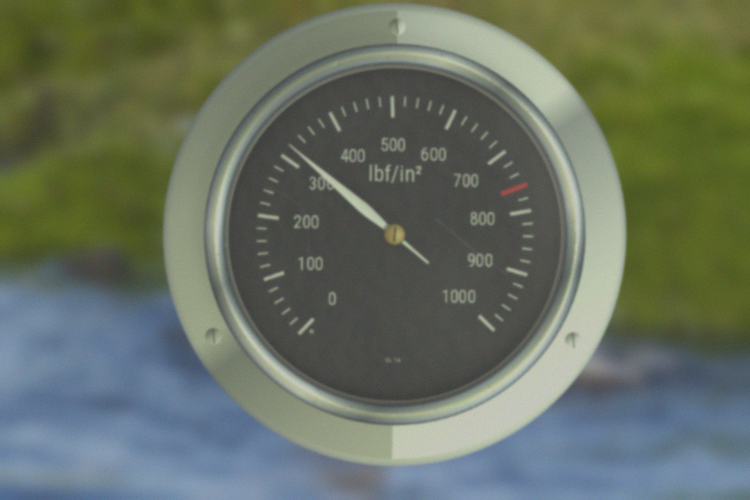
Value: psi 320
